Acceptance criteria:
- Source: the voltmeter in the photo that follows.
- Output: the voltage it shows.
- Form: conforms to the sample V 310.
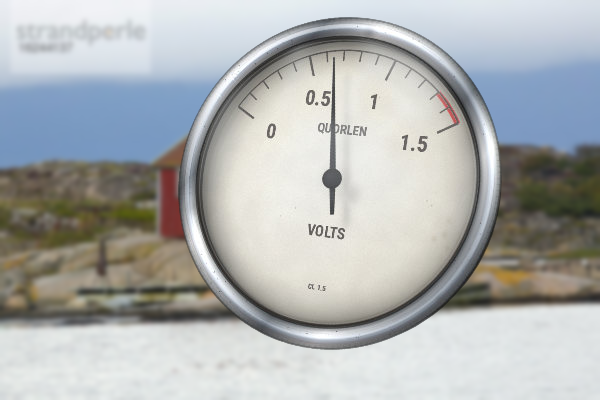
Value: V 0.65
